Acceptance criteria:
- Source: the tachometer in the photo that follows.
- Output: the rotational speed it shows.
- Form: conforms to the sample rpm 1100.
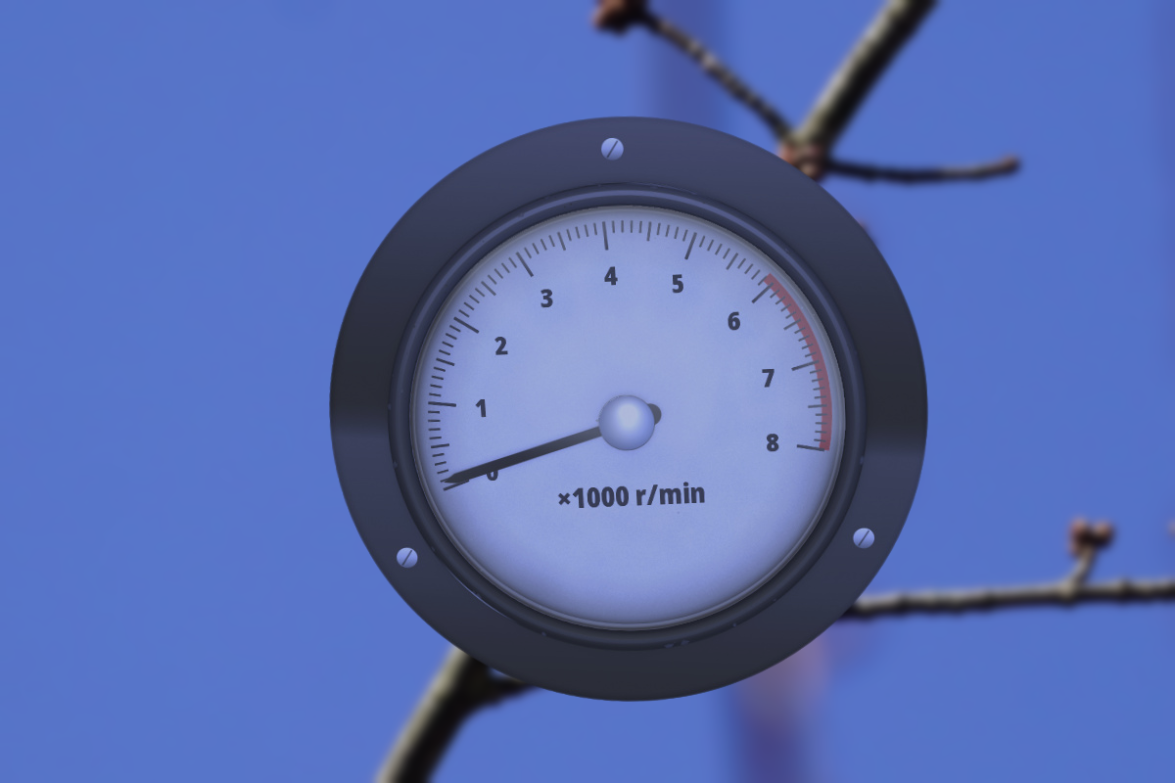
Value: rpm 100
